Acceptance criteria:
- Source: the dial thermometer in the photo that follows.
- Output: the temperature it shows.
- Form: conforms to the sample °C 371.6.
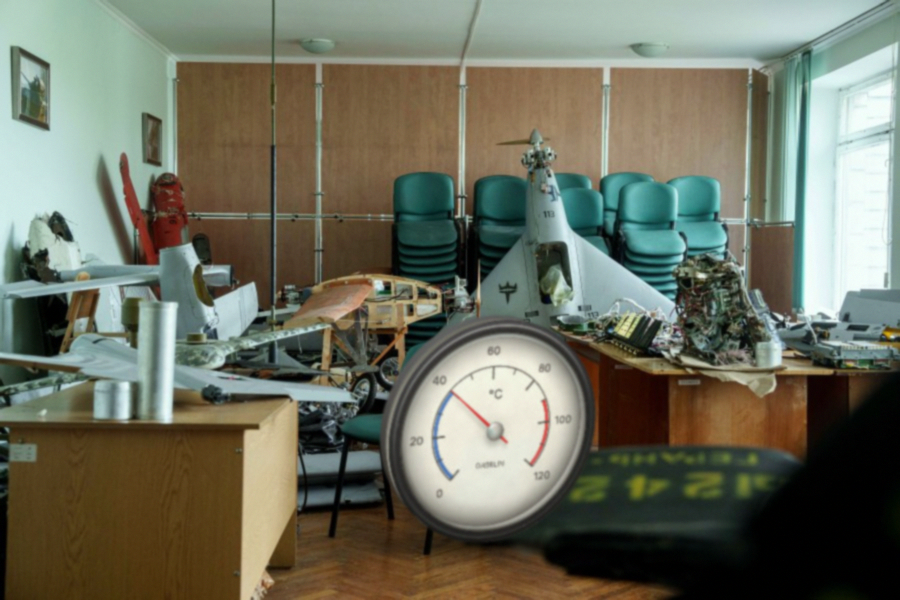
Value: °C 40
